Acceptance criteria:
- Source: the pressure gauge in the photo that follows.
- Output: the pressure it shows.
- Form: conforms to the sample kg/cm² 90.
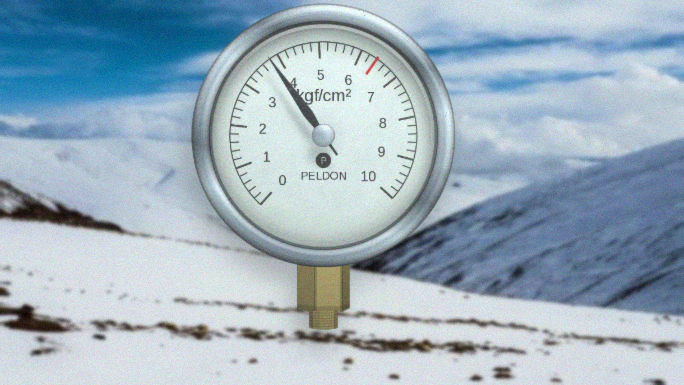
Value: kg/cm² 3.8
